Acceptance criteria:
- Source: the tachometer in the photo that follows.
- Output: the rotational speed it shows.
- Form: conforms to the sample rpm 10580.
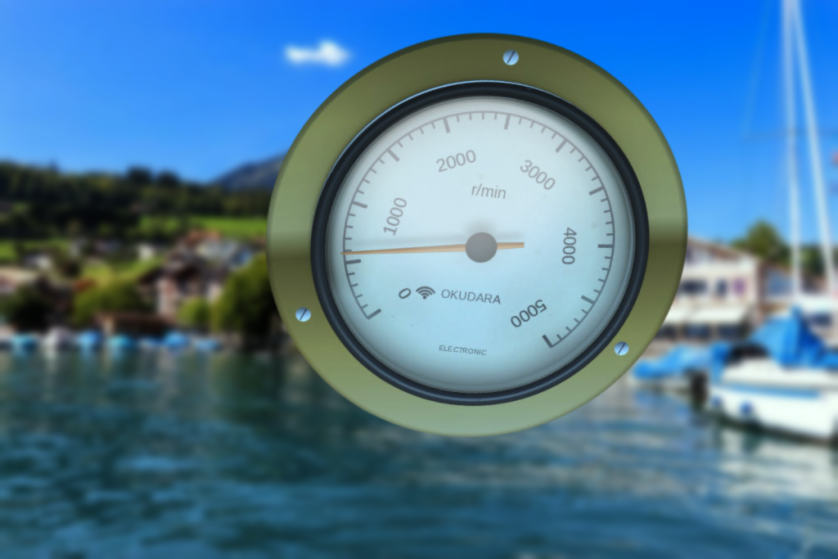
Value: rpm 600
